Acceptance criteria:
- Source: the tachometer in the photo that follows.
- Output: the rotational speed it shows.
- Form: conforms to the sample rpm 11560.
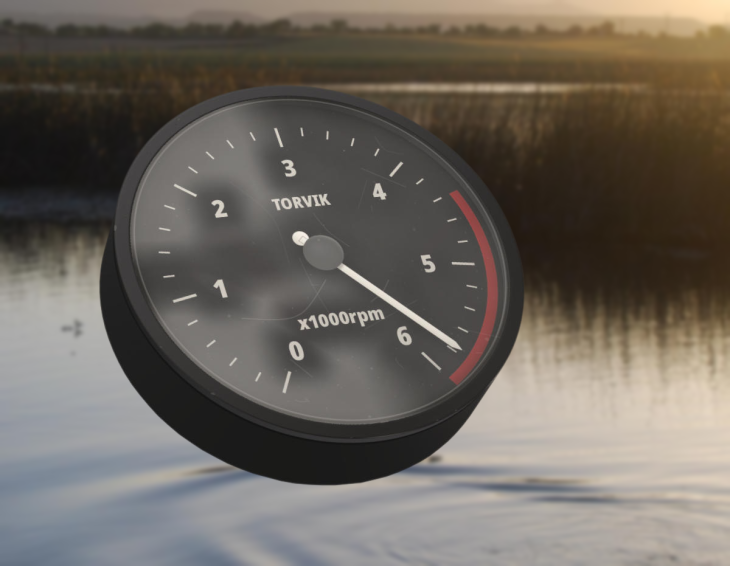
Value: rpm 5800
